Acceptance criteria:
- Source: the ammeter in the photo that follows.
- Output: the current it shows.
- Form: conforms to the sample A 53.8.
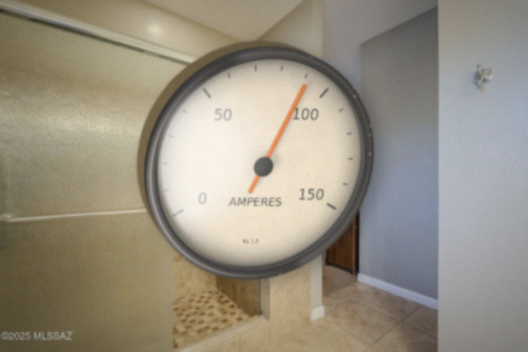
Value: A 90
